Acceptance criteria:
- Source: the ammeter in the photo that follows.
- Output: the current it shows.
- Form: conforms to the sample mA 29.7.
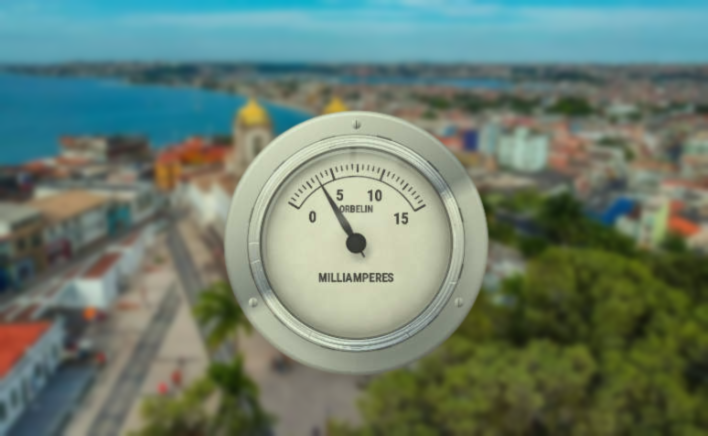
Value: mA 3.5
